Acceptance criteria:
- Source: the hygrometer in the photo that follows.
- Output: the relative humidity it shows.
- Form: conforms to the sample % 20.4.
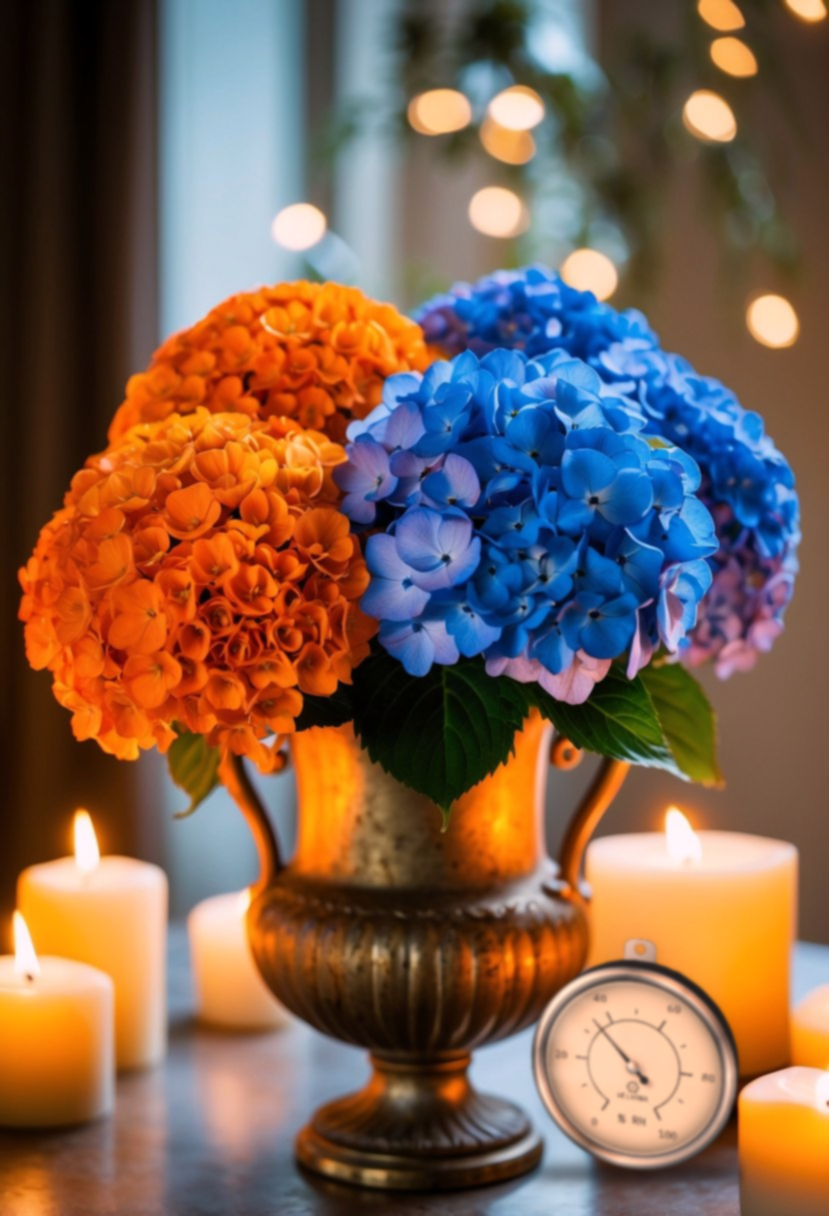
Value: % 35
